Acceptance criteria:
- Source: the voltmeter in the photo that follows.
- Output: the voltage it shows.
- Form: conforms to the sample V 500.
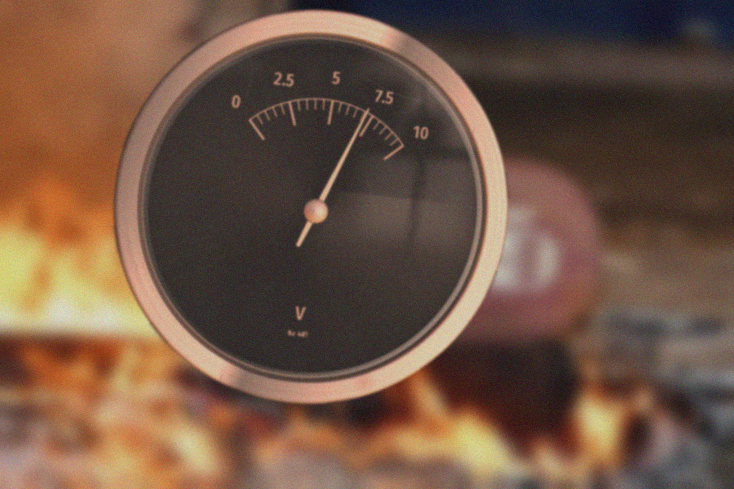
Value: V 7
